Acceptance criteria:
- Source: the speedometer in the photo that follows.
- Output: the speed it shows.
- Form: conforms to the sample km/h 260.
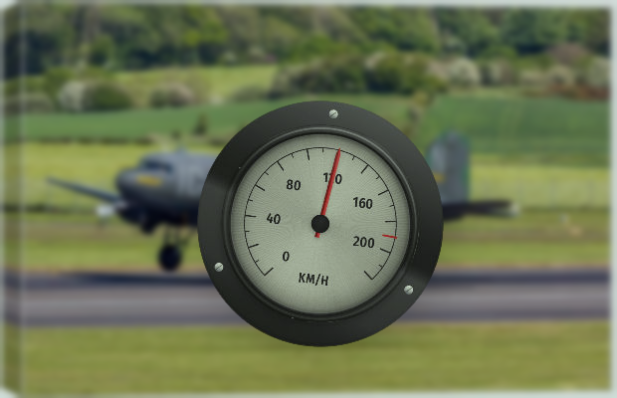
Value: km/h 120
